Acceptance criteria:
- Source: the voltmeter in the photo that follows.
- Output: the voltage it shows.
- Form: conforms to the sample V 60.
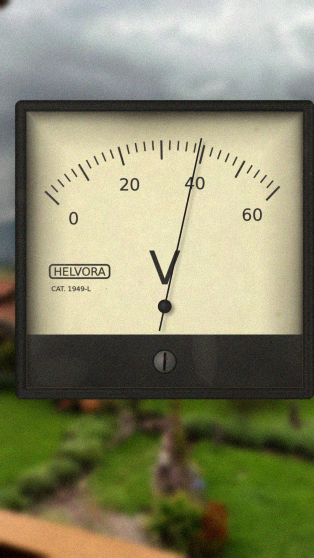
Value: V 39
